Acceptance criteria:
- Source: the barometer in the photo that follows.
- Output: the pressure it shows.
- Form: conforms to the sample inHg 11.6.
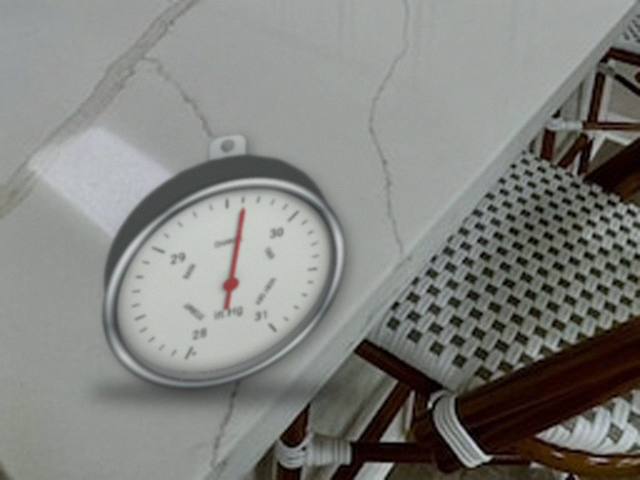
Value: inHg 29.6
